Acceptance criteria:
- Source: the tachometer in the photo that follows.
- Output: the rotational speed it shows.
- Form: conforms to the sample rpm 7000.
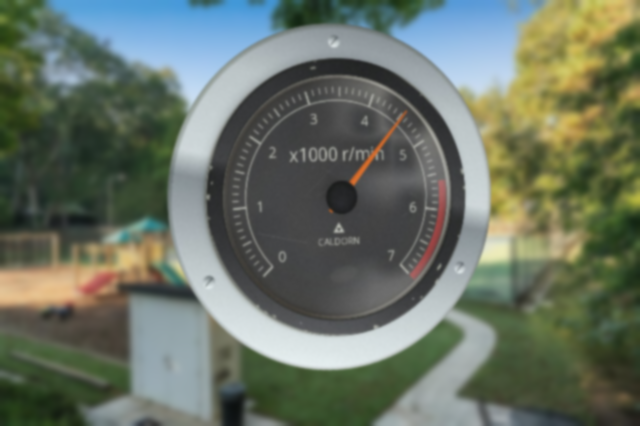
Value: rpm 4500
